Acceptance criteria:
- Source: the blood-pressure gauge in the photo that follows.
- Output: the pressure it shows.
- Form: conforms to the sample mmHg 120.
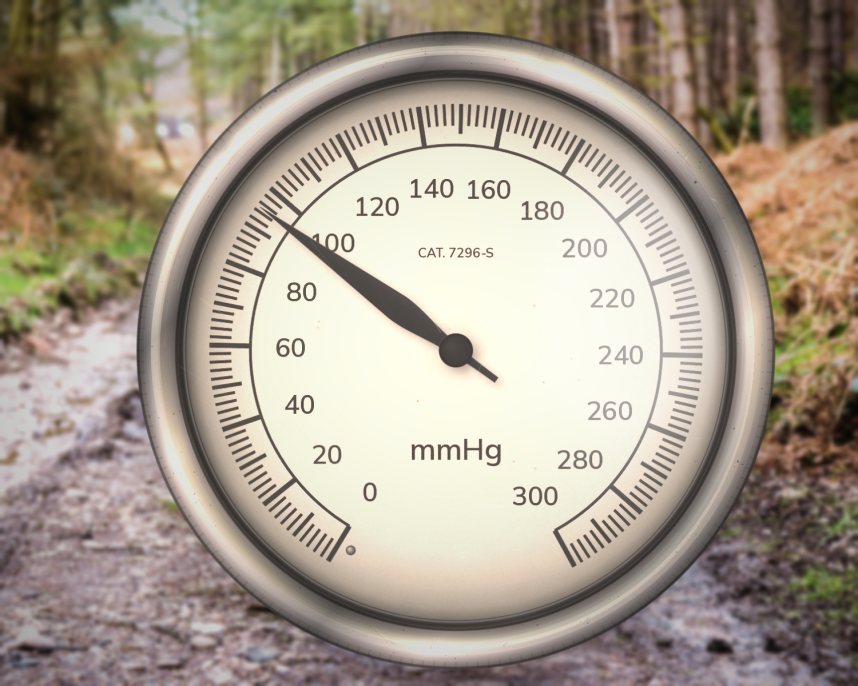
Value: mmHg 95
